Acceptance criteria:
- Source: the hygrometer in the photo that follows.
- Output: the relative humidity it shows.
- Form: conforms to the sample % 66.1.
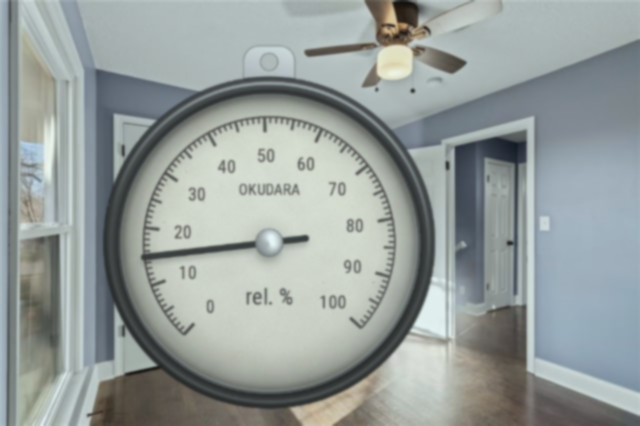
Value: % 15
